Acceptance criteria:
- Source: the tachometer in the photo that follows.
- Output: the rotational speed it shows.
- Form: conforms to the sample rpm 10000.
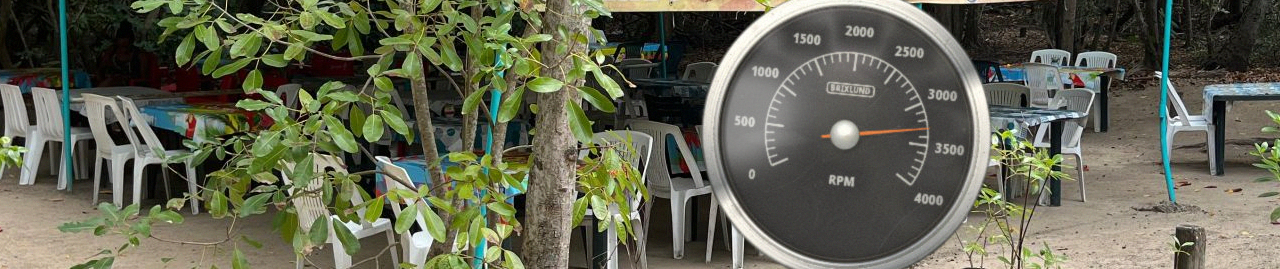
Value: rpm 3300
